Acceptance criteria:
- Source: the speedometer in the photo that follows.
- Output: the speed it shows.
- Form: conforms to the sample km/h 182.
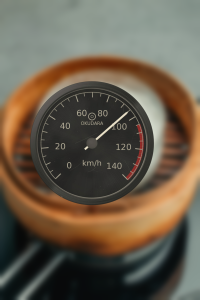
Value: km/h 95
